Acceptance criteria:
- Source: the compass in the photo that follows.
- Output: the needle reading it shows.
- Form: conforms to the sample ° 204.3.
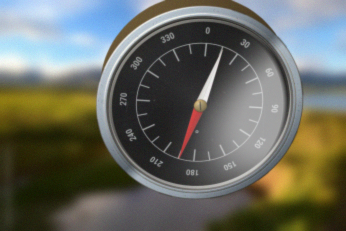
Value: ° 195
